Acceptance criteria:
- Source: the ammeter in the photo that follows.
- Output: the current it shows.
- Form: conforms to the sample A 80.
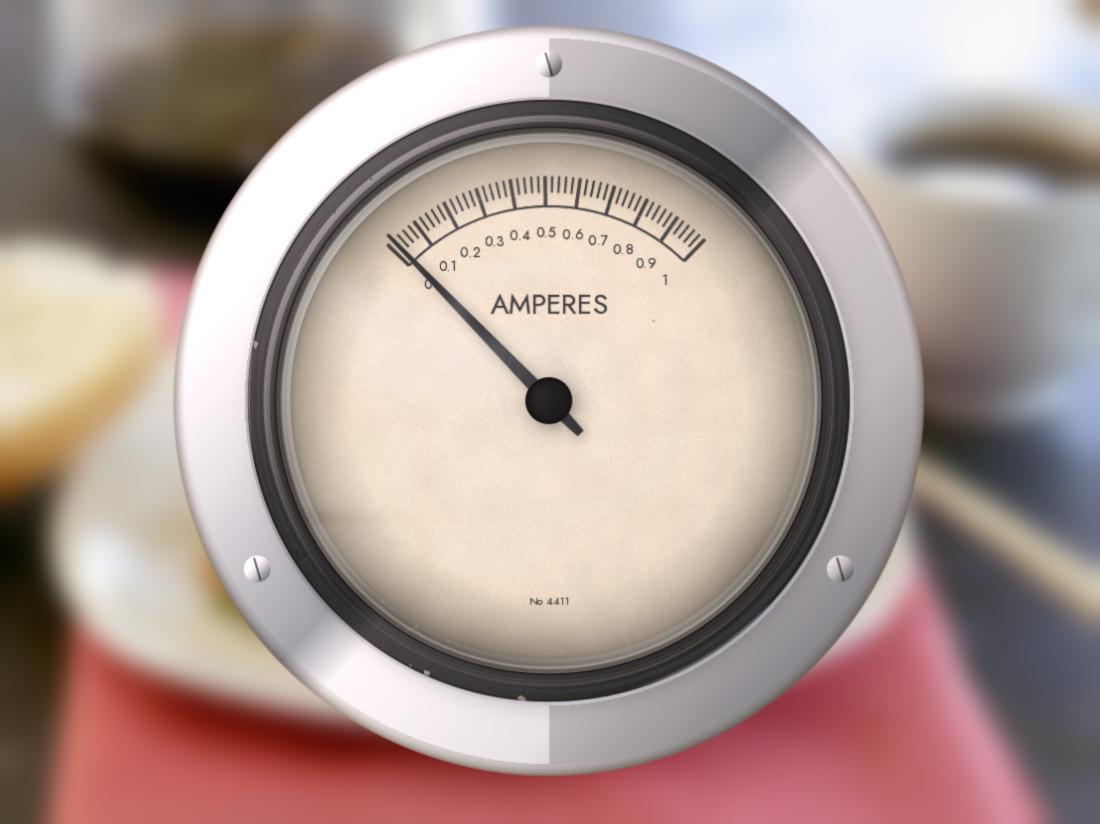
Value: A 0.02
